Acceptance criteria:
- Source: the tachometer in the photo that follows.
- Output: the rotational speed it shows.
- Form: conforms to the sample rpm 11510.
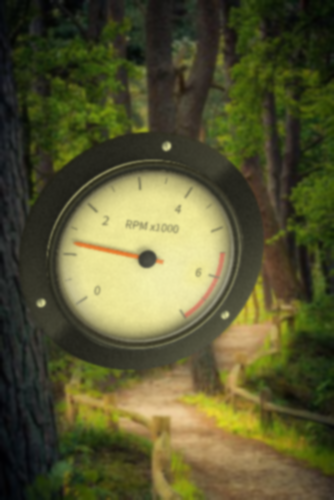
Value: rpm 1250
